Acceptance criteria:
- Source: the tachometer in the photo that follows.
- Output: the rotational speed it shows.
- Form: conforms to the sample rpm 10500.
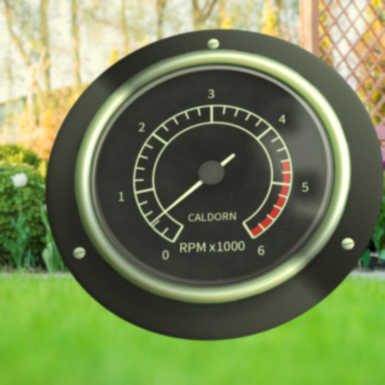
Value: rpm 400
